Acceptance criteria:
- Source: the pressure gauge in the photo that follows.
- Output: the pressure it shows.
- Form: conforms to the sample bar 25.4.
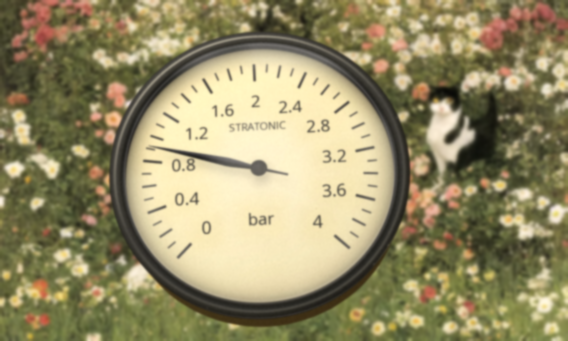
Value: bar 0.9
